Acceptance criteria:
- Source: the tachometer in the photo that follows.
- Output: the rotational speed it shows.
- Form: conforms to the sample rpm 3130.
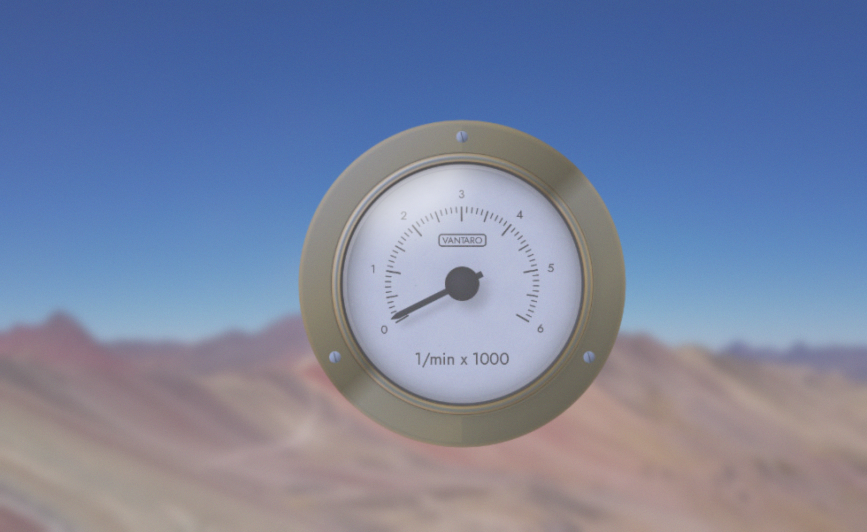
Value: rpm 100
